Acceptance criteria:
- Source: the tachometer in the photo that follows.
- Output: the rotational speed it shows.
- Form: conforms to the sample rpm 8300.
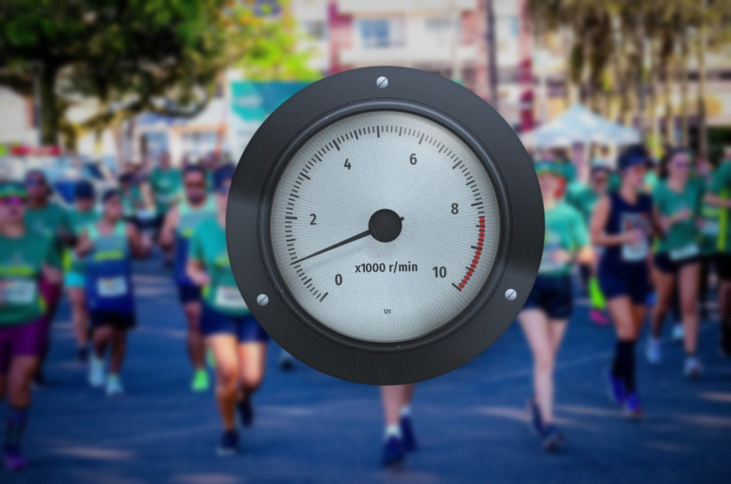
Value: rpm 1000
